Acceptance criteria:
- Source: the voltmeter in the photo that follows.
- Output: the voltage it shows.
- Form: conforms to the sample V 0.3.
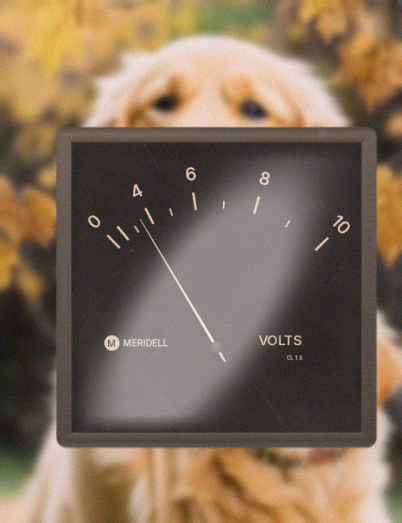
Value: V 3.5
